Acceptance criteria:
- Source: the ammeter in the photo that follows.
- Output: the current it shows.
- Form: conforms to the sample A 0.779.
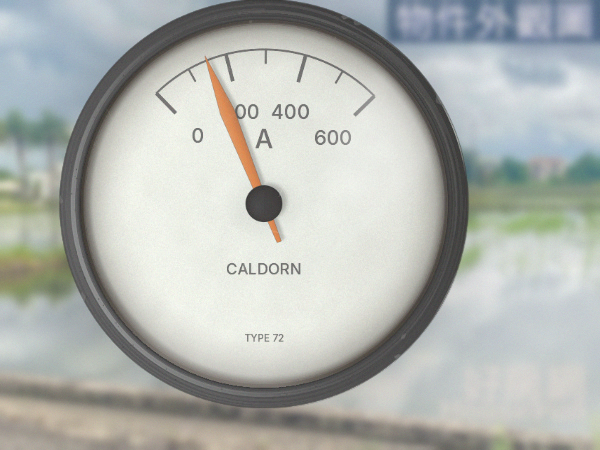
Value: A 150
